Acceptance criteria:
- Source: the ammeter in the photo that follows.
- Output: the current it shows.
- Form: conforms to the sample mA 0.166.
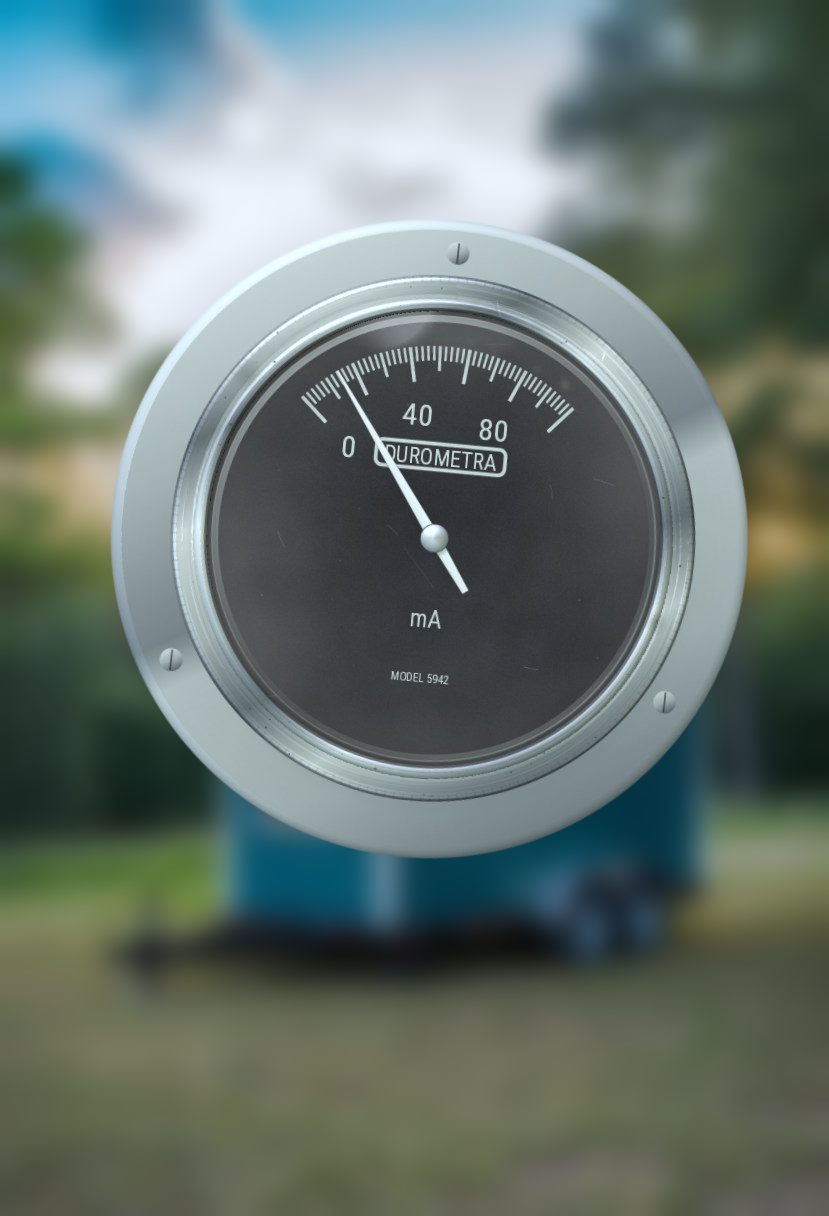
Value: mA 14
